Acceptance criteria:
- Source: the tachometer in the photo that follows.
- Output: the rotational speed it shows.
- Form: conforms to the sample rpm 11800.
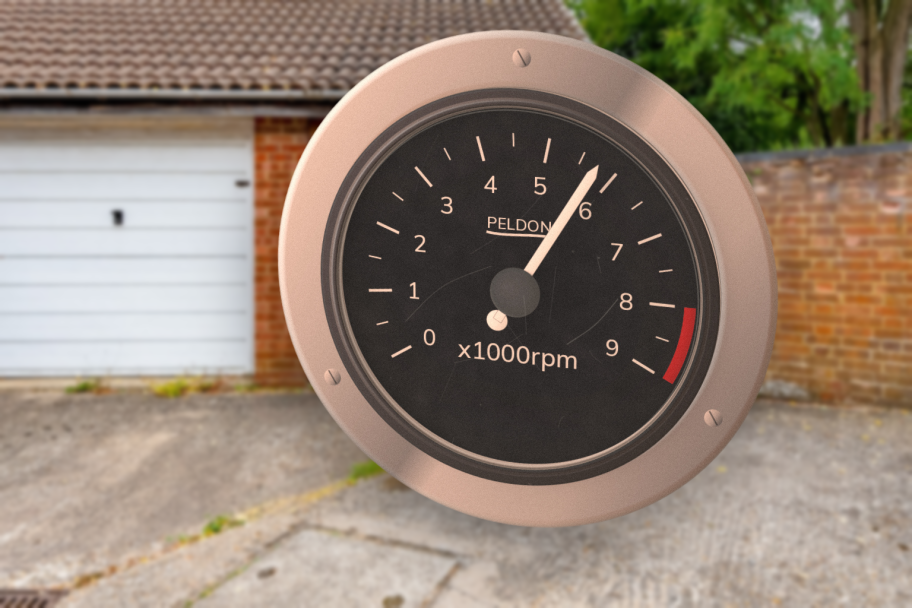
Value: rpm 5750
